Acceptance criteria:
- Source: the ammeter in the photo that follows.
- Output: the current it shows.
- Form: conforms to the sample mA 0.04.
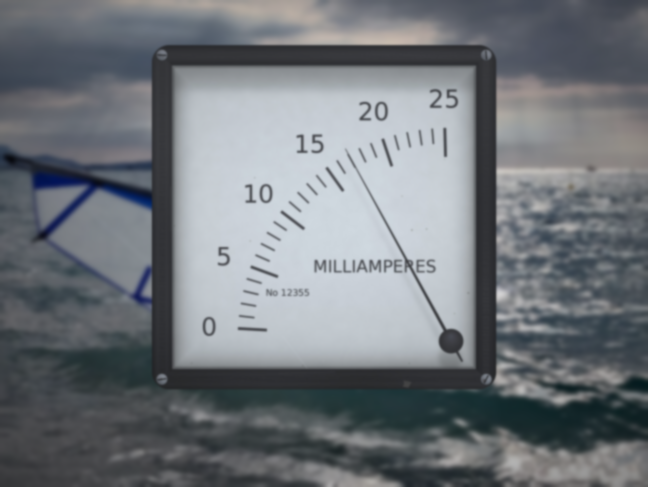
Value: mA 17
